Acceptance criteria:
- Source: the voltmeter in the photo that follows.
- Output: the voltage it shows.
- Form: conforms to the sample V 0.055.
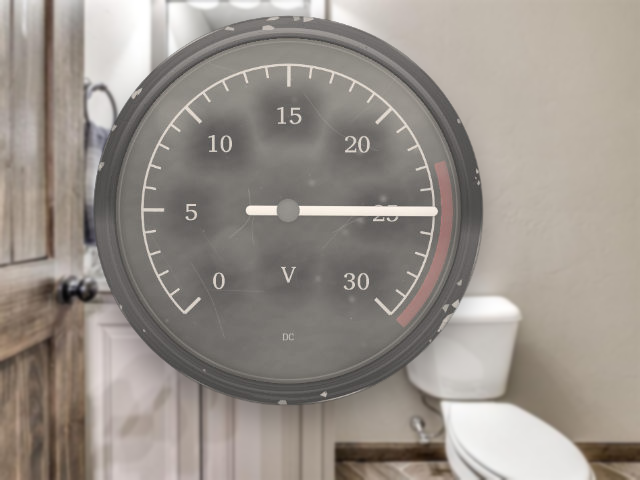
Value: V 25
